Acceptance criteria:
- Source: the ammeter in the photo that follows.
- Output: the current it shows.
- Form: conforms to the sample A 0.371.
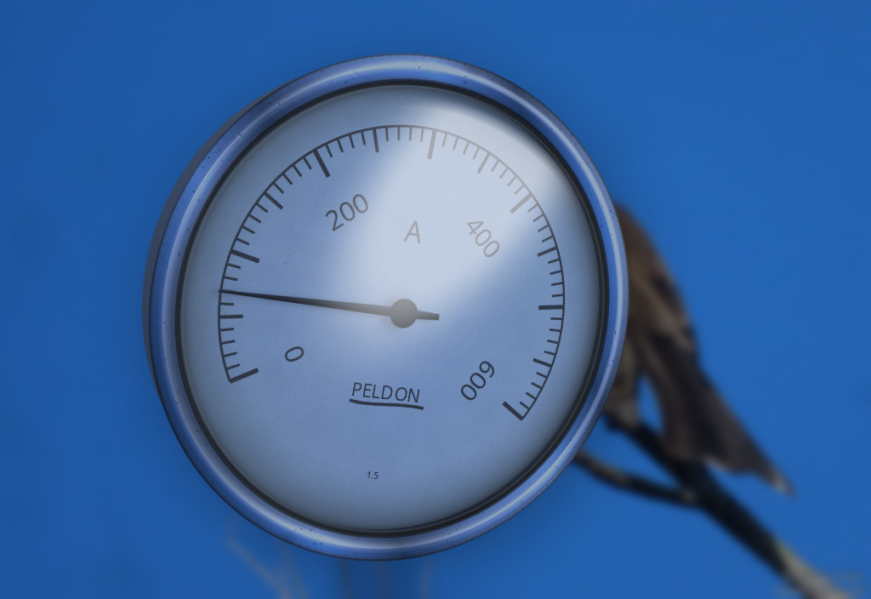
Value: A 70
